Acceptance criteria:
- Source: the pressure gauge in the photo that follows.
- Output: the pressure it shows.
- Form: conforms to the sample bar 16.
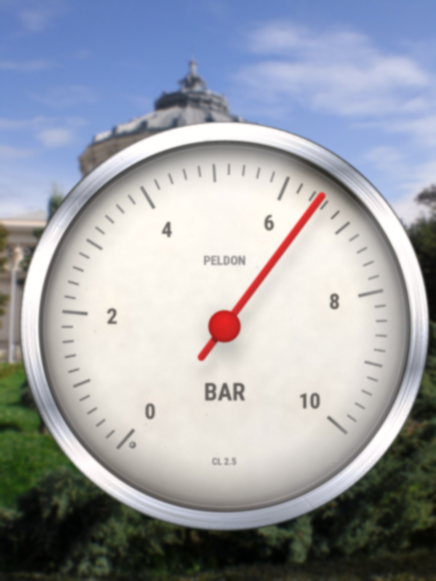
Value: bar 6.5
